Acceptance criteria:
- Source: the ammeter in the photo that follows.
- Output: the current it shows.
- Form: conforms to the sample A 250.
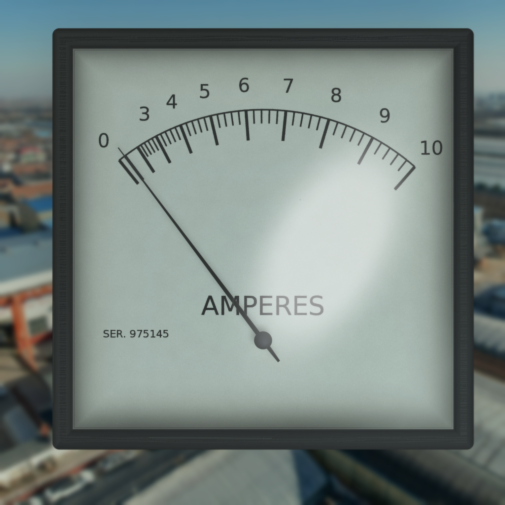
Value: A 1
